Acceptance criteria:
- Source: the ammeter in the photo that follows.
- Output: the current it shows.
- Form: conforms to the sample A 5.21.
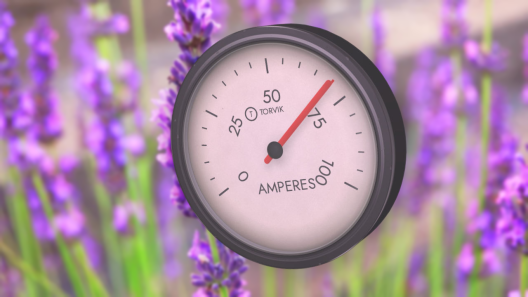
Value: A 70
